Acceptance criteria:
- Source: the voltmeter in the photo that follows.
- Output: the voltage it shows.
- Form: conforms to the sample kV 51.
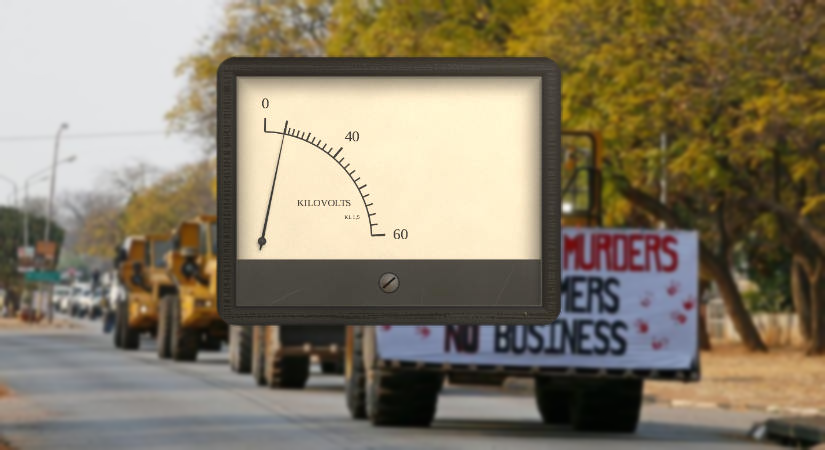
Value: kV 20
